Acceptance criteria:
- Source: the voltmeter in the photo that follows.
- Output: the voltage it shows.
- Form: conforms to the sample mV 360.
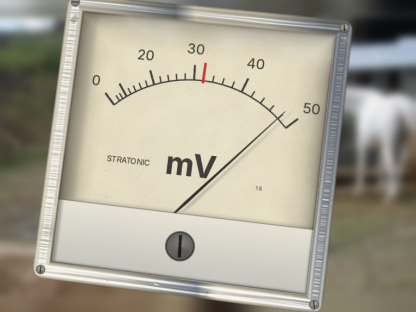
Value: mV 48
